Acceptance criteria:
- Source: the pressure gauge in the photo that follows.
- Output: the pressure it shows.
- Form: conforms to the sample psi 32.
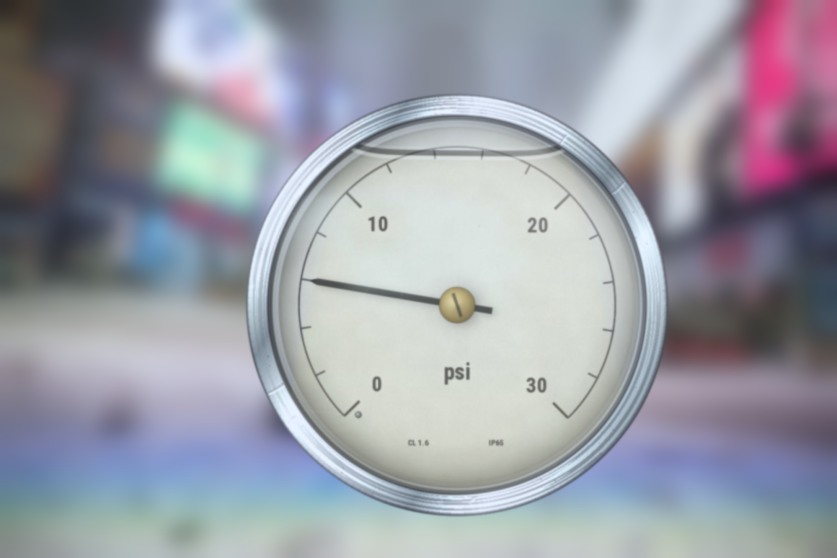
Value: psi 6
